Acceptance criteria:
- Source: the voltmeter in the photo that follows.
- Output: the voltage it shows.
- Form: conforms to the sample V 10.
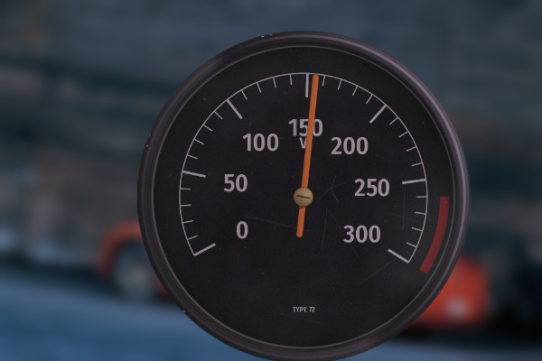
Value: V 155
